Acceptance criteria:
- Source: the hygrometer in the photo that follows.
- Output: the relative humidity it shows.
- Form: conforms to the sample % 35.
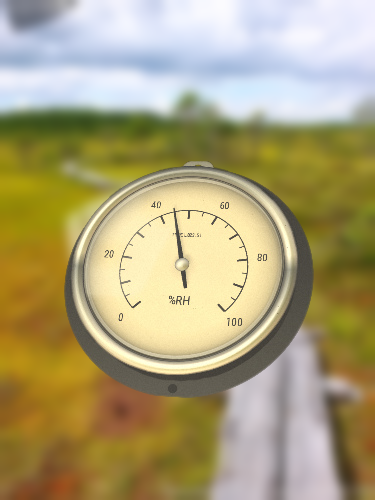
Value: % 45
